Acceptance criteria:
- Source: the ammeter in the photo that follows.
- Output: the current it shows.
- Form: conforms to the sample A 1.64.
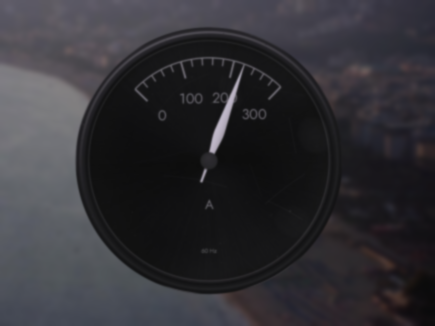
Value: A 220
